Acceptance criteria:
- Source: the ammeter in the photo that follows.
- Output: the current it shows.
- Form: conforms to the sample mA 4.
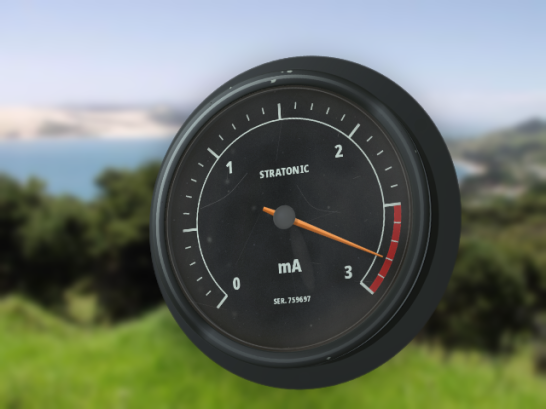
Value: mA 2.8
